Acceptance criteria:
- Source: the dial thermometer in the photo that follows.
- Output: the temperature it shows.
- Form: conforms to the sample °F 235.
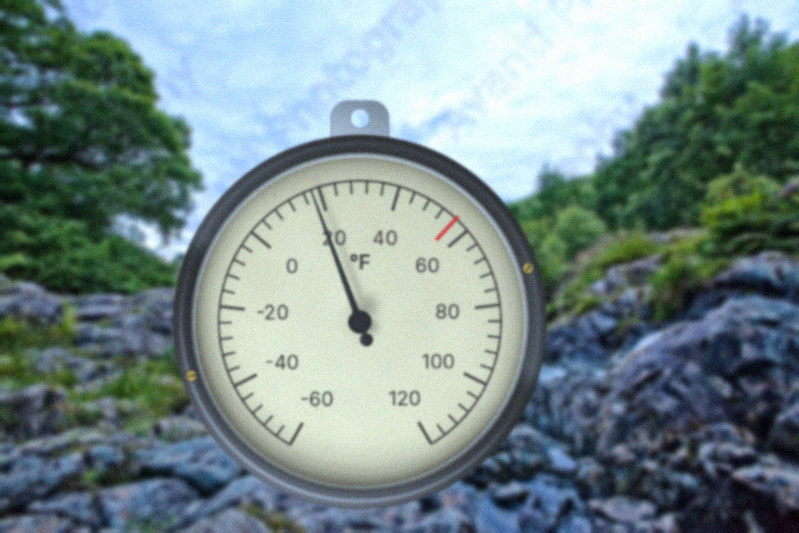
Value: °F 18
